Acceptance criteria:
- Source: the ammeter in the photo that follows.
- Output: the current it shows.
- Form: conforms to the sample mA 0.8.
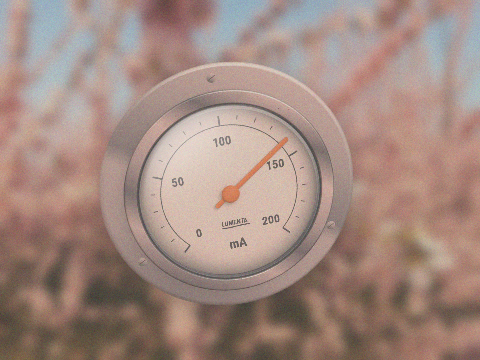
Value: mA 140
